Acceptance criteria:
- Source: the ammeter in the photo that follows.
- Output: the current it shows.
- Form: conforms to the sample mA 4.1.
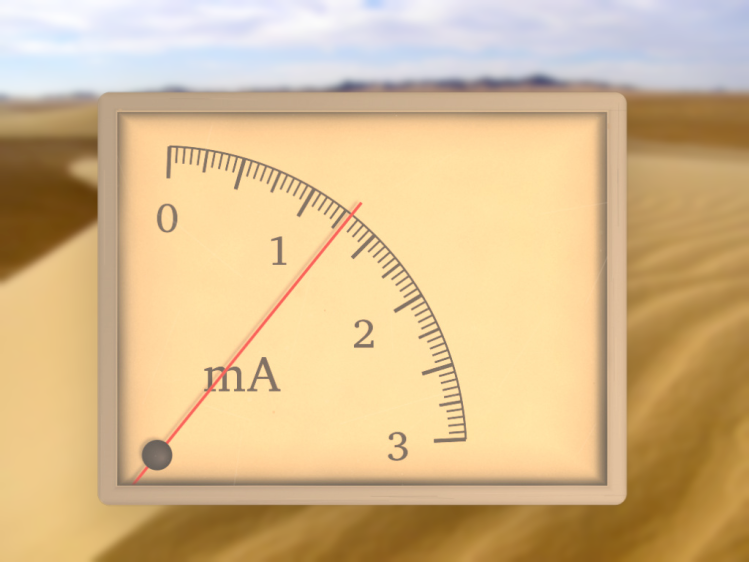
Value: mA 1.3
